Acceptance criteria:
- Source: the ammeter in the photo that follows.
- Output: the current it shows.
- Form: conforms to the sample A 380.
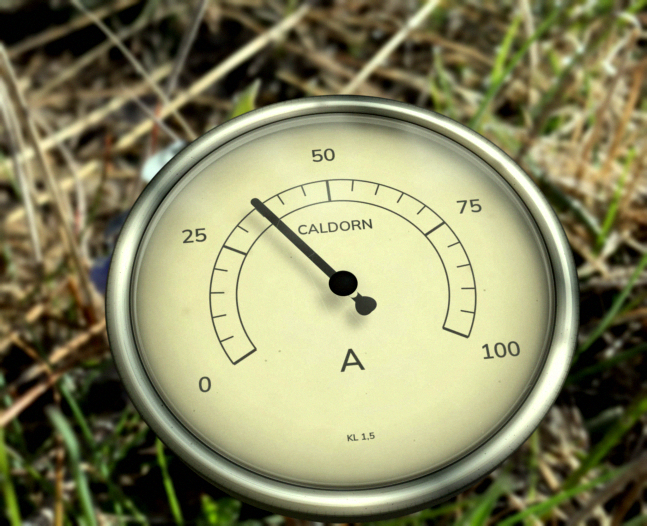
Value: A 35
